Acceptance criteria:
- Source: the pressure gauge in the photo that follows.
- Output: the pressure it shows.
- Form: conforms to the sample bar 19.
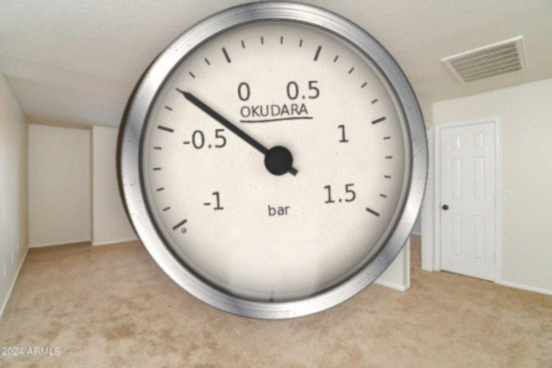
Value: bar -0.3
